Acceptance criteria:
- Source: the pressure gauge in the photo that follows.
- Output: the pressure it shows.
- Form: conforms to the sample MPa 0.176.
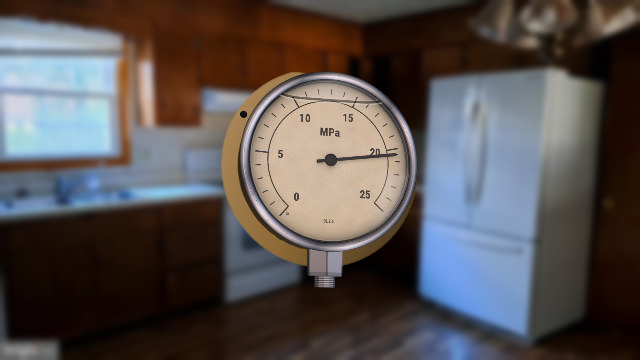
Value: MPa 20.5
